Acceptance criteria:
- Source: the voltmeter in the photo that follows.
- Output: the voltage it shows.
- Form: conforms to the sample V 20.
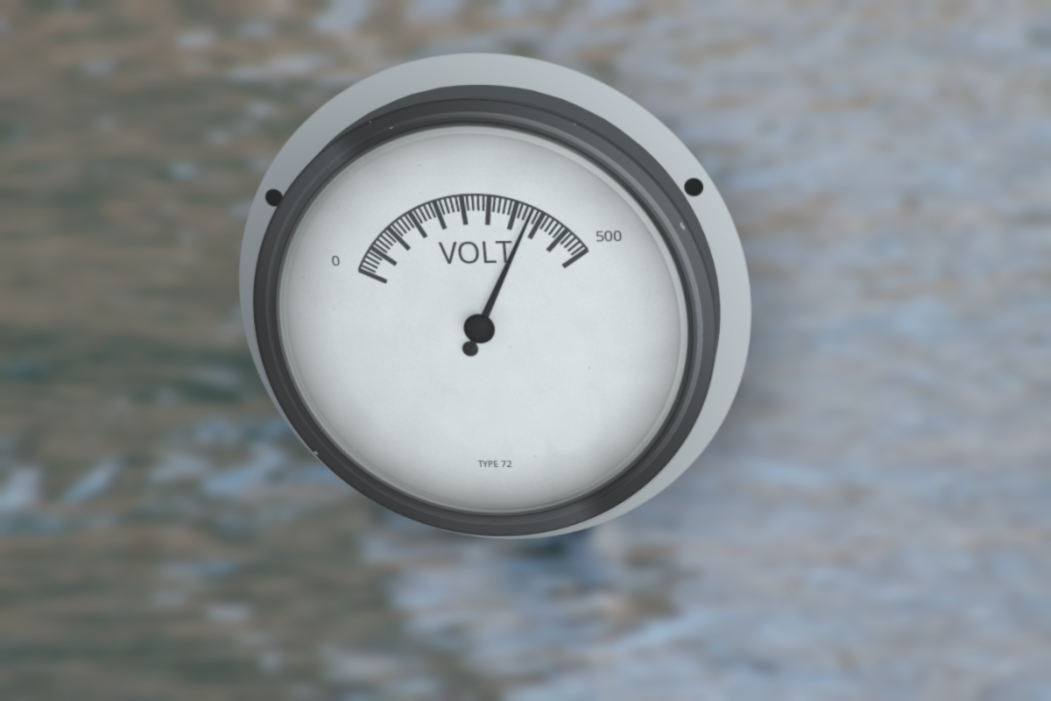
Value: V 380
